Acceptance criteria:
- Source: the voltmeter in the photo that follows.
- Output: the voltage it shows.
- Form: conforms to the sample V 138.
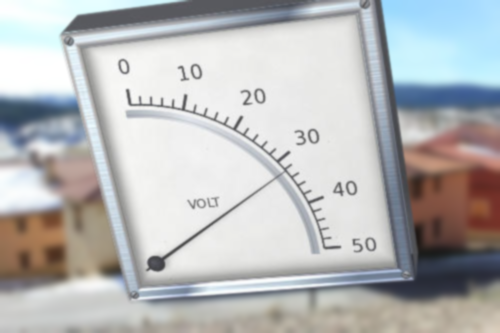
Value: V 32
